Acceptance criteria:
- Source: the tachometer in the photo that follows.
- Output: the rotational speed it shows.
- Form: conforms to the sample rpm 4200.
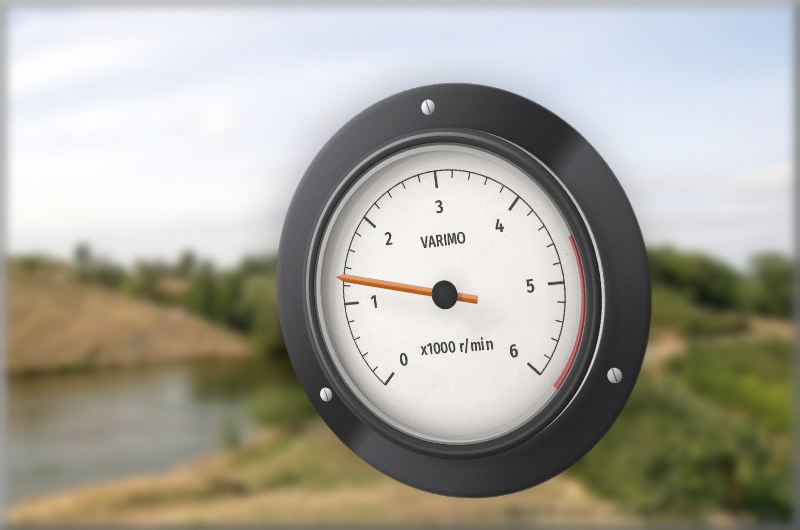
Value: rpm 1300
